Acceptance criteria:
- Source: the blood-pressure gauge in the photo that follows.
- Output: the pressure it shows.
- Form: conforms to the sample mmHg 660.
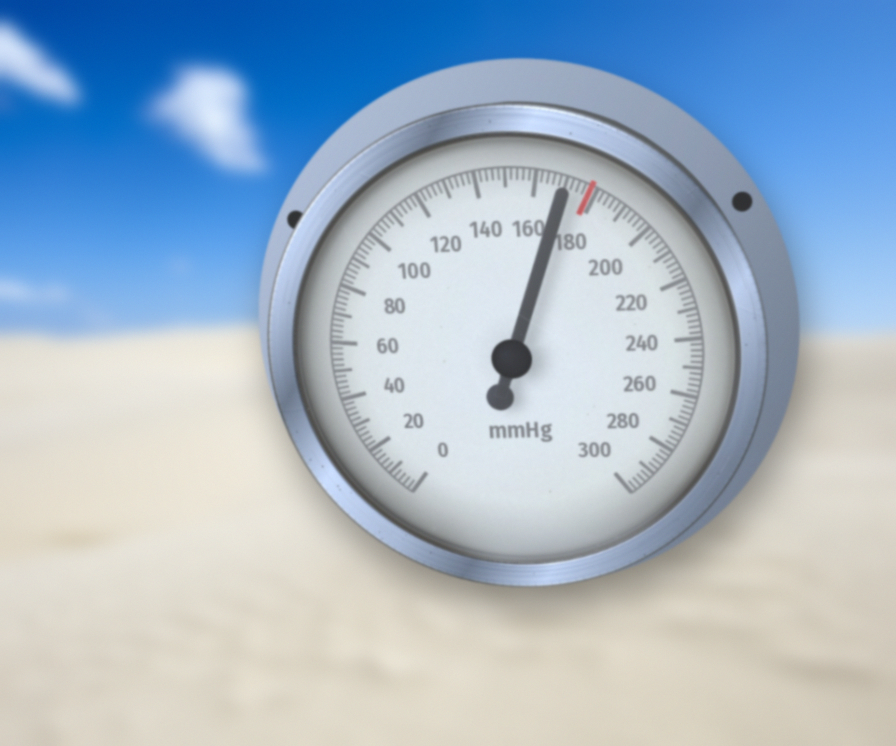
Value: mmHg 170
